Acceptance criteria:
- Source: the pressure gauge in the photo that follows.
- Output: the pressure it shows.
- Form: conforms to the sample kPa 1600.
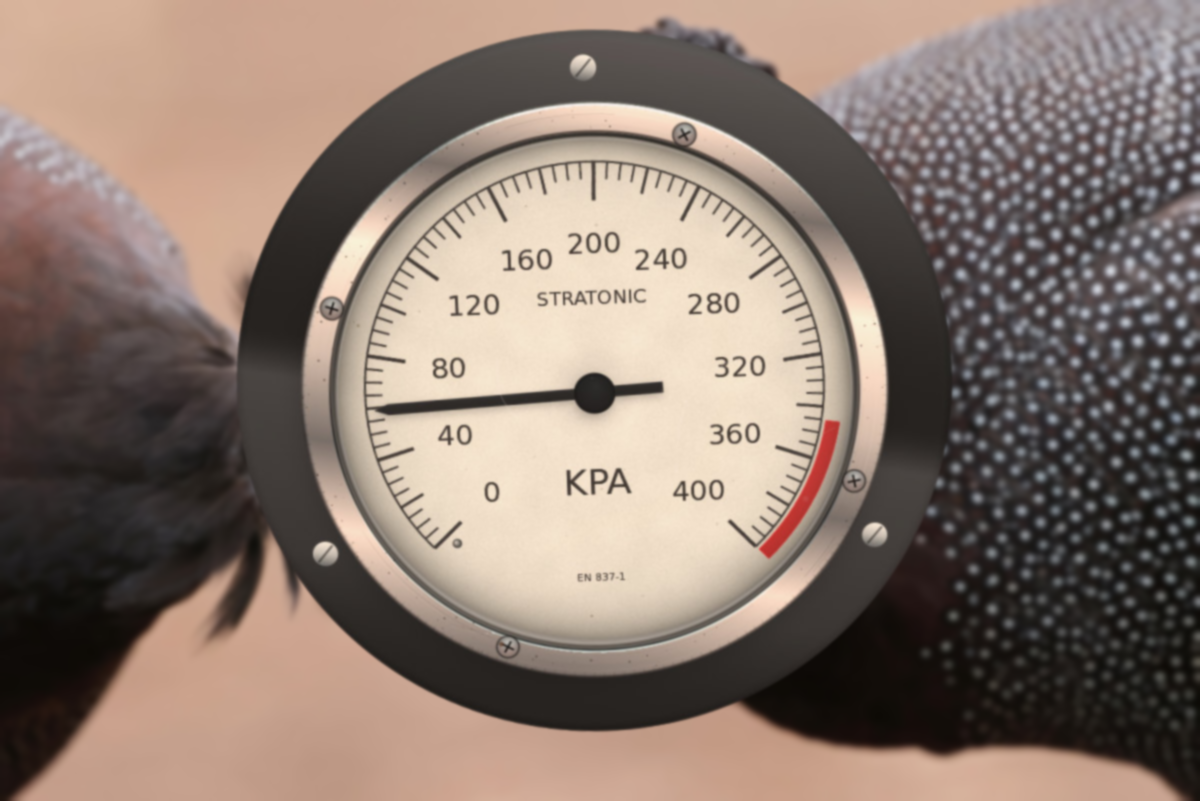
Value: kPa 60
